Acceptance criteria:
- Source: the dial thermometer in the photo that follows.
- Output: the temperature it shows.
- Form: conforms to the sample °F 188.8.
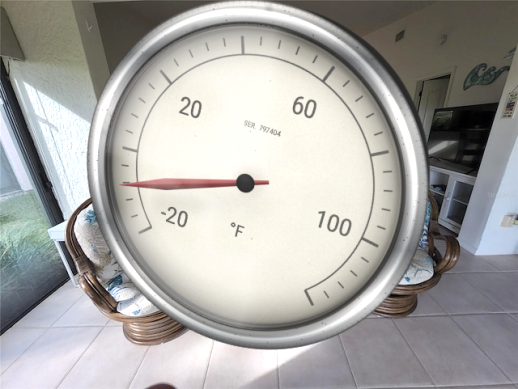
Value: °F -8
